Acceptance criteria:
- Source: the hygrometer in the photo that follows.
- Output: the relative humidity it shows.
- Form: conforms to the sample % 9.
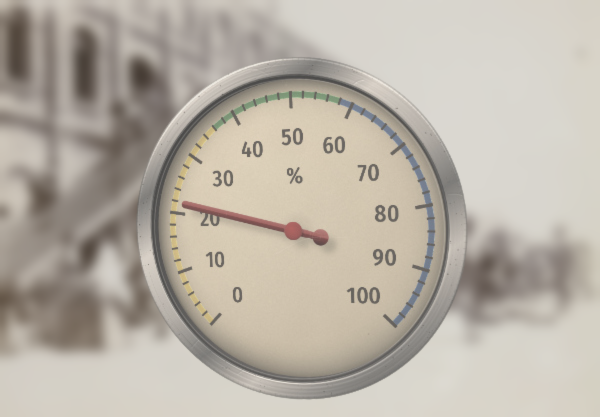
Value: % 22
